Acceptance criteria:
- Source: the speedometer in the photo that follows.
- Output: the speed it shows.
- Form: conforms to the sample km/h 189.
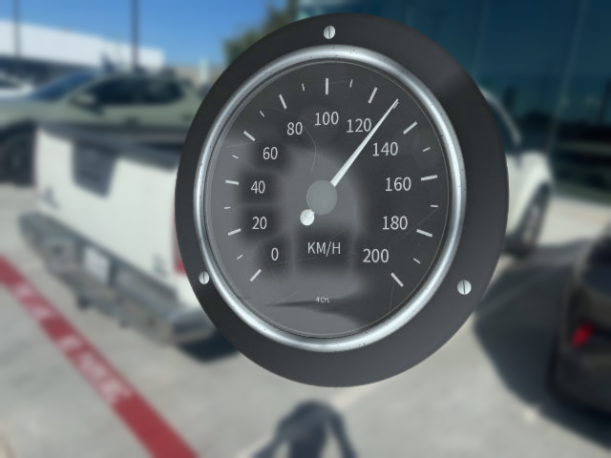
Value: km/h 130
